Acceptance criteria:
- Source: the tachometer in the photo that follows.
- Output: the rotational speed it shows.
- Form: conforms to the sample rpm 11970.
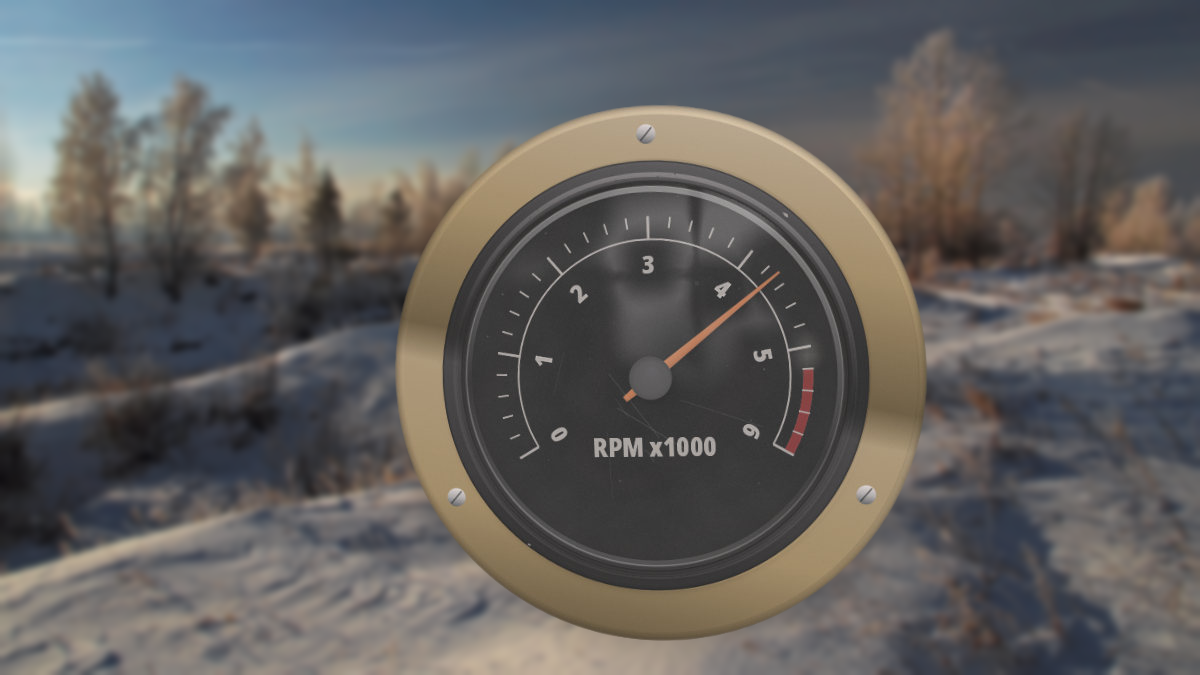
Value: rpm 4300
